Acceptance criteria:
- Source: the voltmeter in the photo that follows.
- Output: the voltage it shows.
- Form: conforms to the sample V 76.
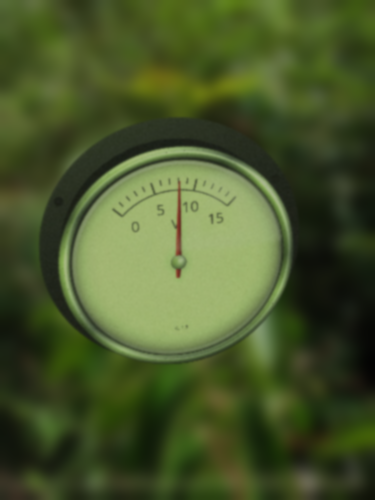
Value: V 8
